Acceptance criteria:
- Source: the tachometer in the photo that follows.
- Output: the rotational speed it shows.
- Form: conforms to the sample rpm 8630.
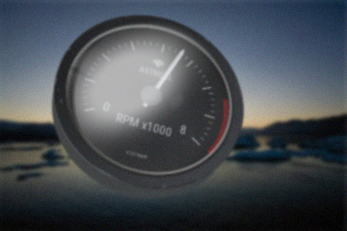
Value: rpm 4600
